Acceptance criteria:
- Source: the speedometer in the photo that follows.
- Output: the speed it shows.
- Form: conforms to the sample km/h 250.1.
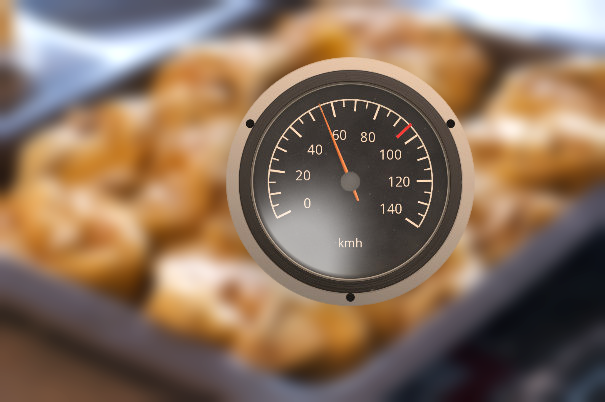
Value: km/h 55
